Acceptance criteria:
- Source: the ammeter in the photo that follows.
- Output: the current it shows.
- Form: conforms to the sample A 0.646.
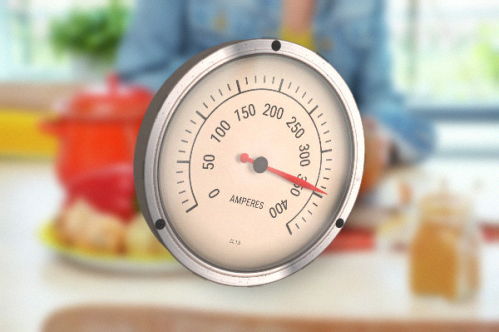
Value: A 345
